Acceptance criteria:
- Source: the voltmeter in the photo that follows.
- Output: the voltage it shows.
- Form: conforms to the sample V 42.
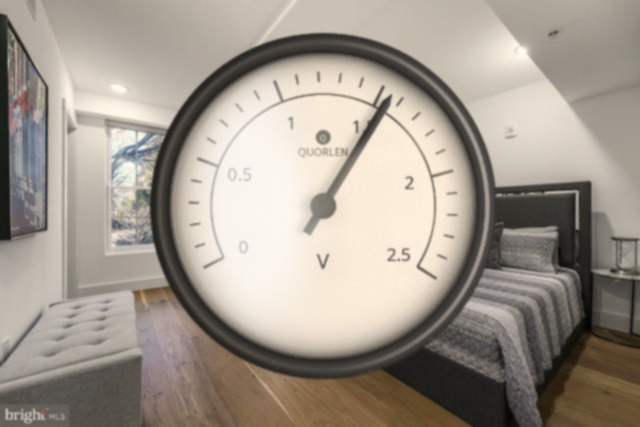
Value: V 1.55
